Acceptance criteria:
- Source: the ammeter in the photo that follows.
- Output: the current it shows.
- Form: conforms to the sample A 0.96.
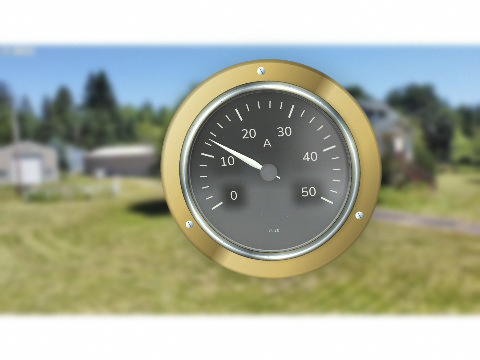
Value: A 13
